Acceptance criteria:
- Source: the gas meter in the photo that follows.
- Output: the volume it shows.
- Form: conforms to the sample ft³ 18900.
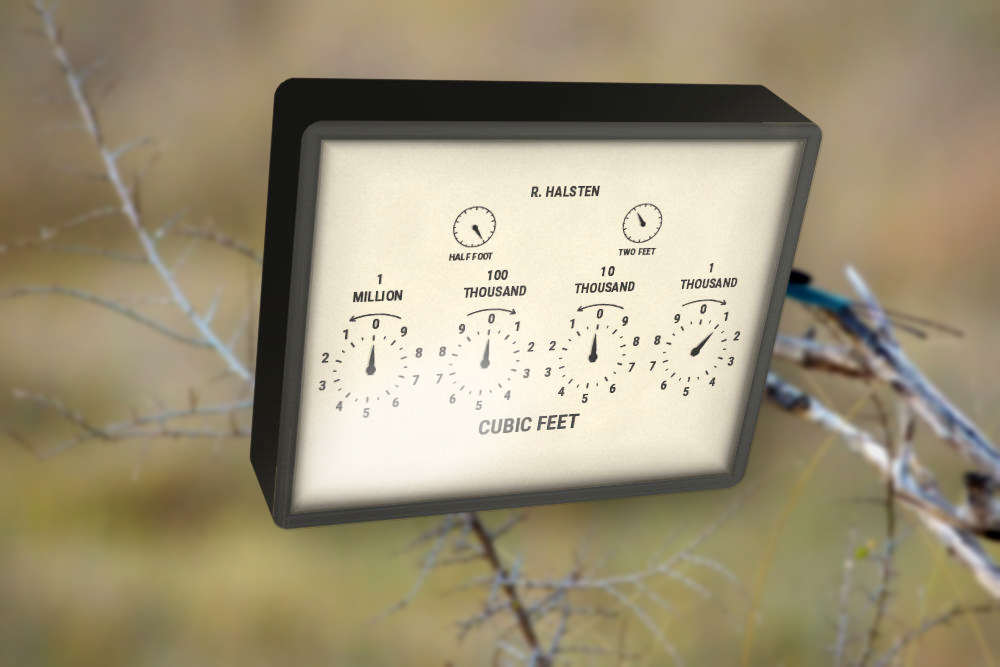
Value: ft³ 100
